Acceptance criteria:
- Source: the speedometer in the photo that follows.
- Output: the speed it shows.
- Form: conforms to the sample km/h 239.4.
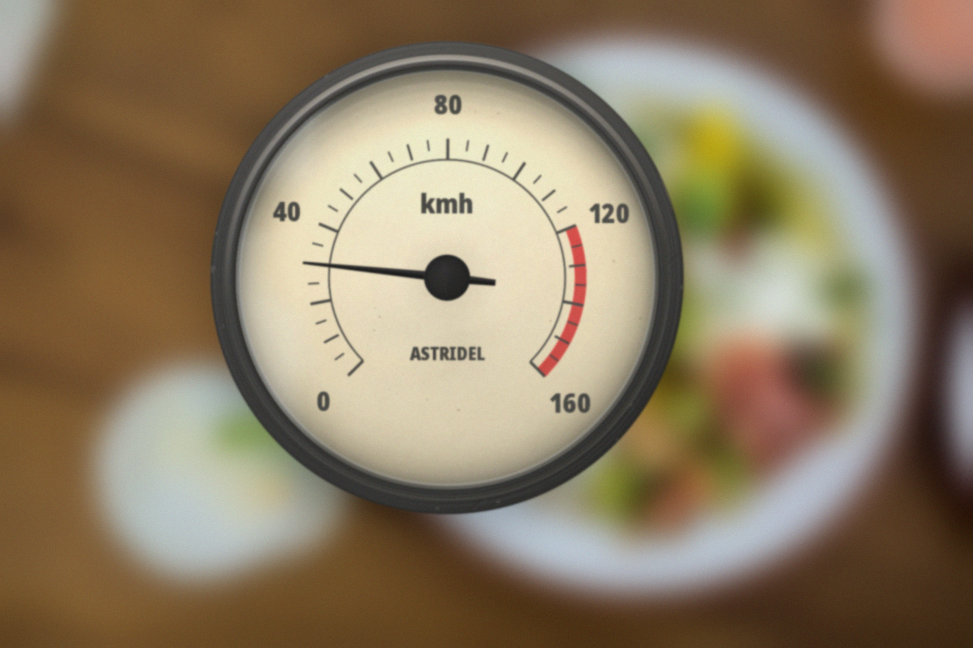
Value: km/h 30
